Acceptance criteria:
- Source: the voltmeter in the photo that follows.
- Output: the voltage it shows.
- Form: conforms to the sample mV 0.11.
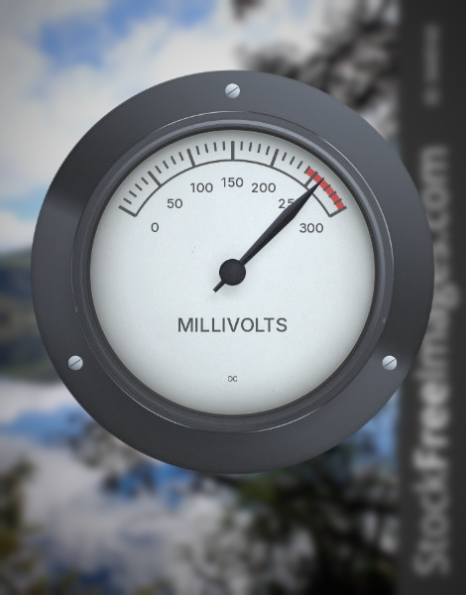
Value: mV 260
